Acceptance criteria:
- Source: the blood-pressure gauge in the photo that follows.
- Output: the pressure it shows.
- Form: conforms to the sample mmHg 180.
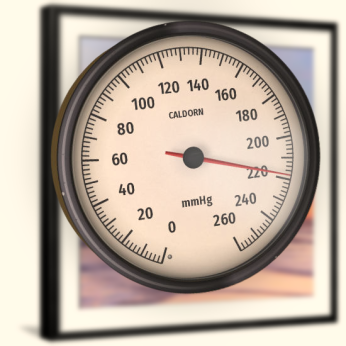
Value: mmHg 218
